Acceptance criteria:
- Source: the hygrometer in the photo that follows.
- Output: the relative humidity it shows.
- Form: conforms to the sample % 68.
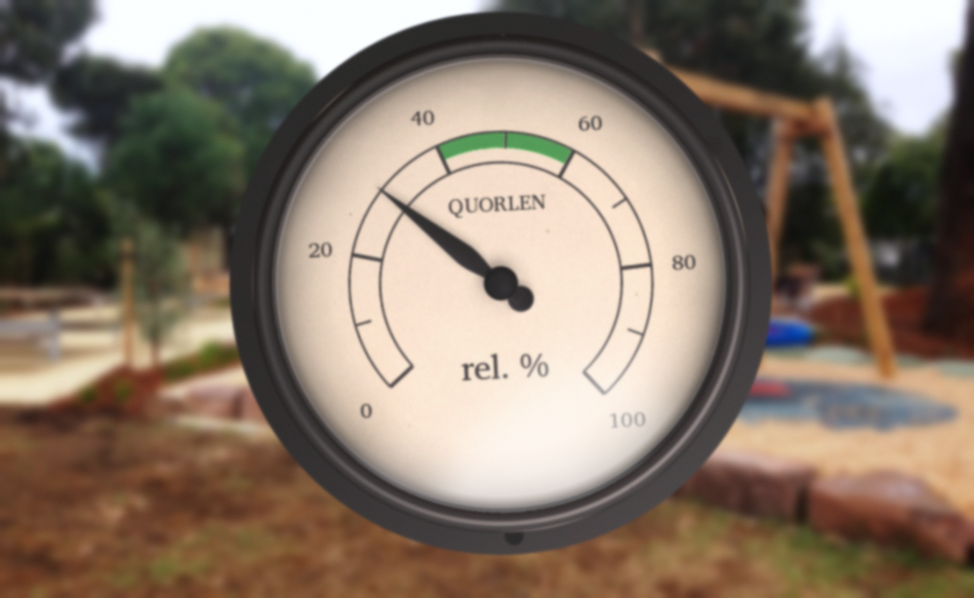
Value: % 30
